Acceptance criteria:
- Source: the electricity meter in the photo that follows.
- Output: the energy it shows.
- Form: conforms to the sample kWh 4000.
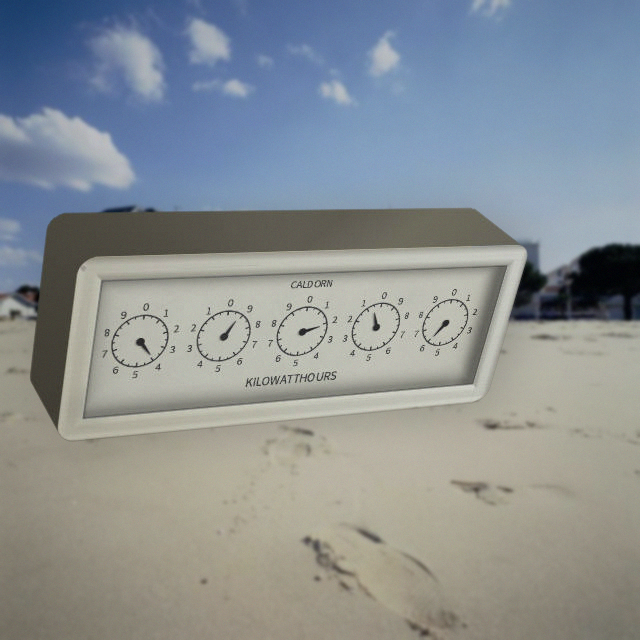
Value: kWh 39206
